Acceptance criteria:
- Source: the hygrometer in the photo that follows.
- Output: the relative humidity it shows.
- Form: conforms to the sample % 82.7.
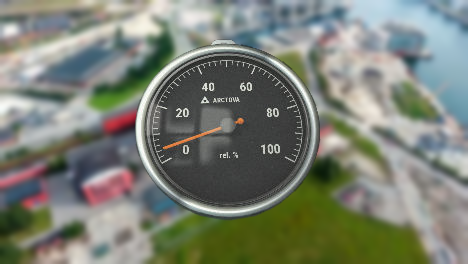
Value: % 4
